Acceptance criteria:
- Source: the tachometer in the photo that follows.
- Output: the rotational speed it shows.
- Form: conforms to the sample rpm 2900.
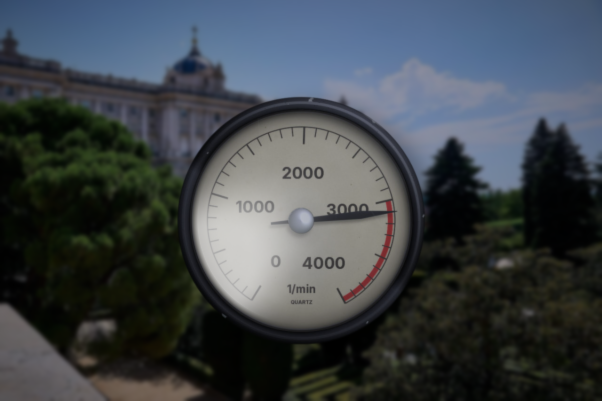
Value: rpm 3100
